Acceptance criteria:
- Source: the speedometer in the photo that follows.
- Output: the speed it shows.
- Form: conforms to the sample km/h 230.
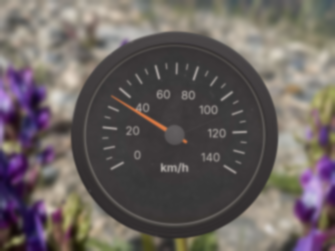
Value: km/h 35
